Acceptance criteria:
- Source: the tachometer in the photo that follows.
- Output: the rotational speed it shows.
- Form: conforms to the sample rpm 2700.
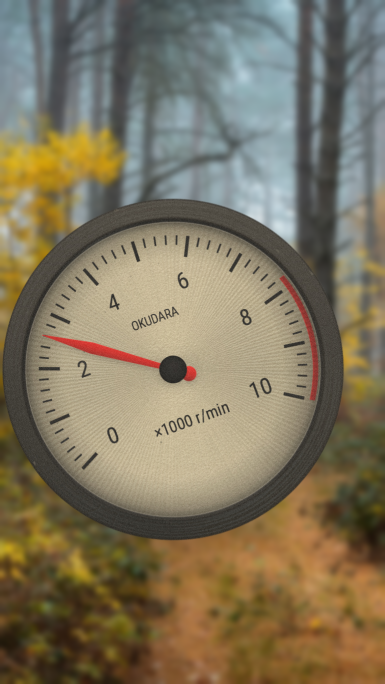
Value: rpm 2600
